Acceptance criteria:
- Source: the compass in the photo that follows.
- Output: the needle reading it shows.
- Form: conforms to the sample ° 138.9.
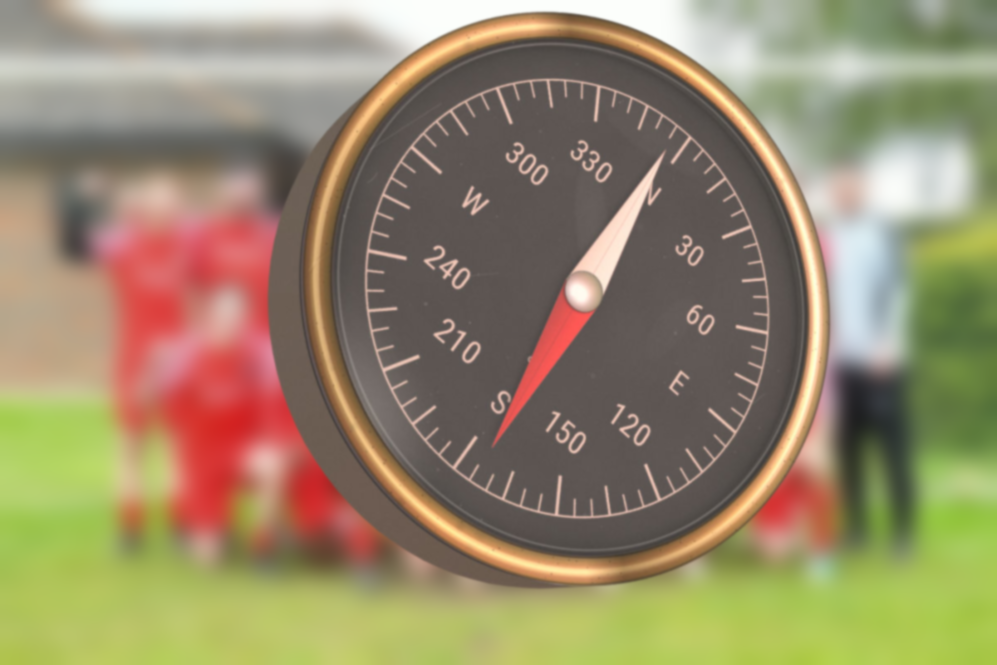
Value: ° 175
